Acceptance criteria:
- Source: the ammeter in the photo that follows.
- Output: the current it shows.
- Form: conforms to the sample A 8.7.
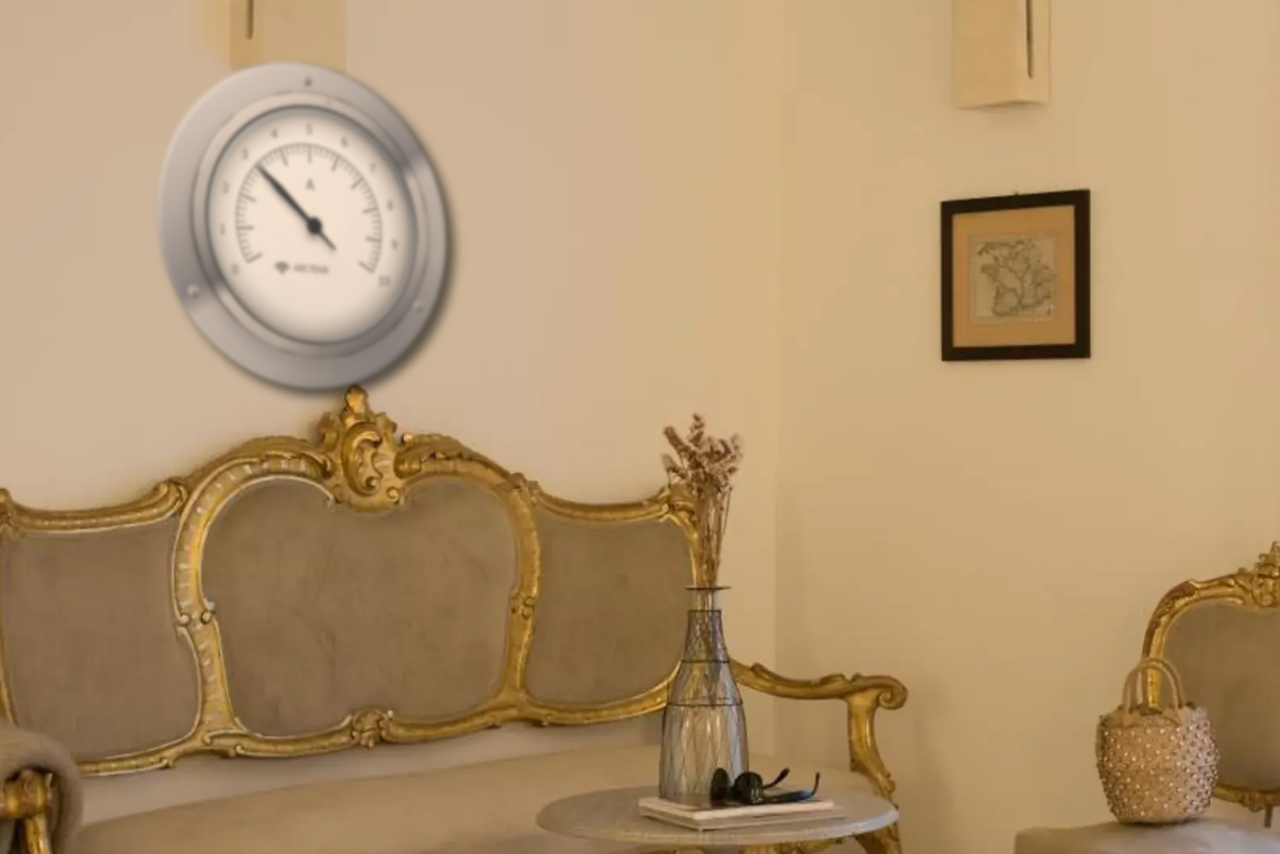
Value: A 3
